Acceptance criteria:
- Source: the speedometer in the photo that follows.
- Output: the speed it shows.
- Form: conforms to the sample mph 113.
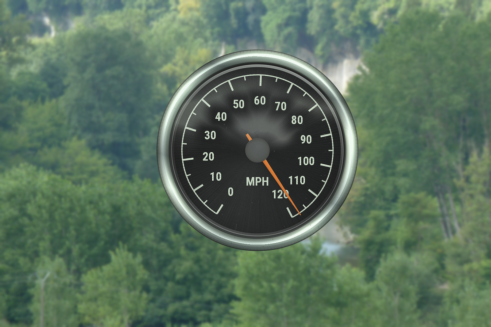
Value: mph 117.5
